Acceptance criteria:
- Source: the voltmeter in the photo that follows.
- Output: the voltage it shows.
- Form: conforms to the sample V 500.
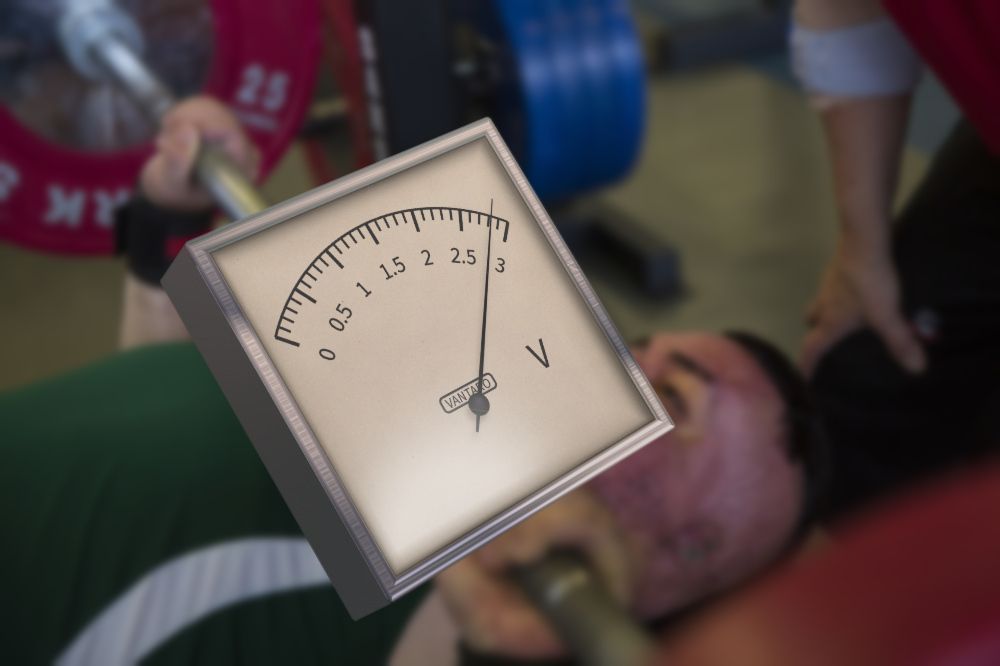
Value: V 2.8
